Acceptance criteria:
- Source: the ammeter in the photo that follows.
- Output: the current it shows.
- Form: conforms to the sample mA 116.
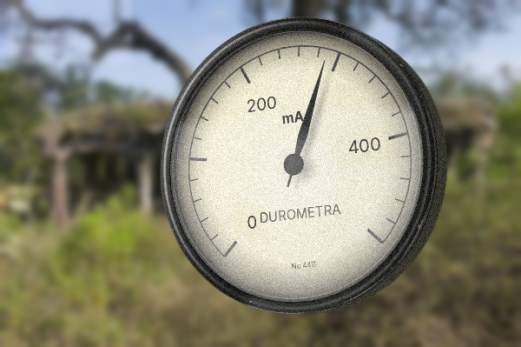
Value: mA 290
